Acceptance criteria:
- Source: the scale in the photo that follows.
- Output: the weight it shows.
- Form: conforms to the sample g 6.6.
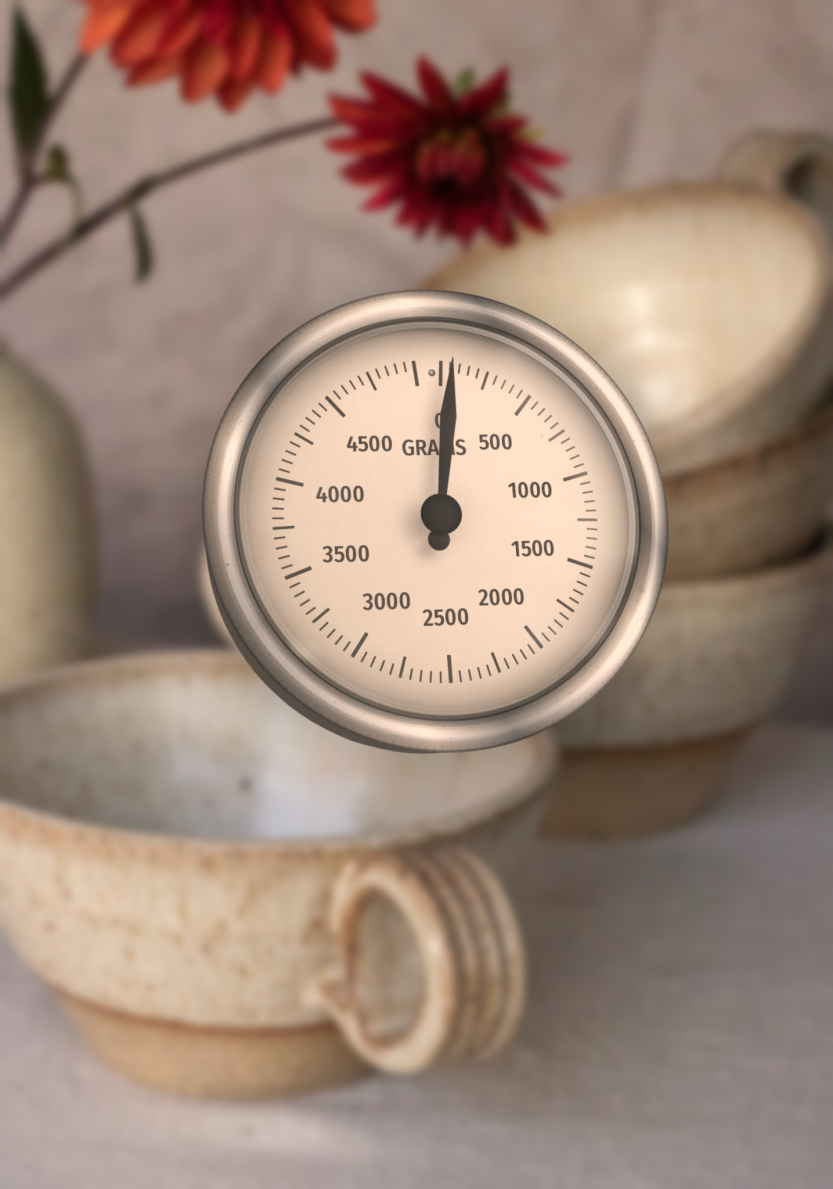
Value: g 50
